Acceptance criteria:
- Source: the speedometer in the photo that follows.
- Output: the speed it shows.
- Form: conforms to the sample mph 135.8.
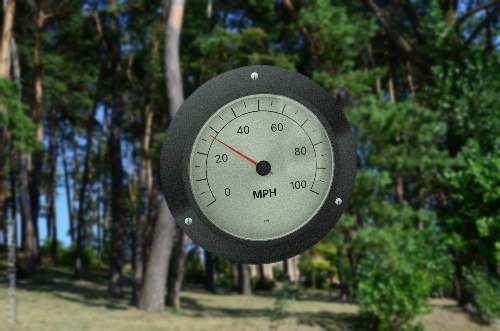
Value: mph 27.5
